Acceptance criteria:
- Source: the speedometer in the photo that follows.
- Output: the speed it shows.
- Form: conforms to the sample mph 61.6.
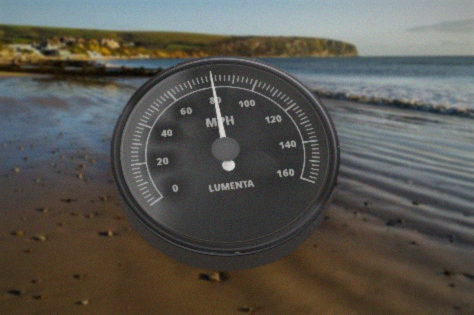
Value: mph 80
